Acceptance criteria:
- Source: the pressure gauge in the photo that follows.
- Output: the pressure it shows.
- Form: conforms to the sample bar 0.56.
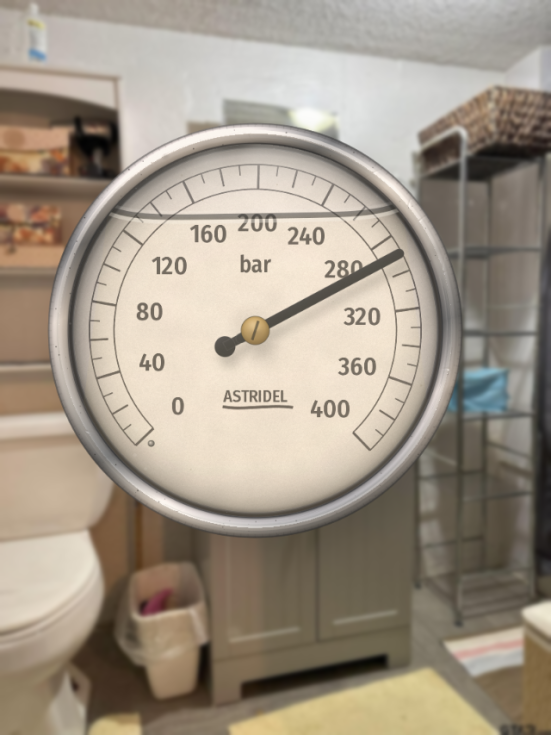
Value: bar 290
